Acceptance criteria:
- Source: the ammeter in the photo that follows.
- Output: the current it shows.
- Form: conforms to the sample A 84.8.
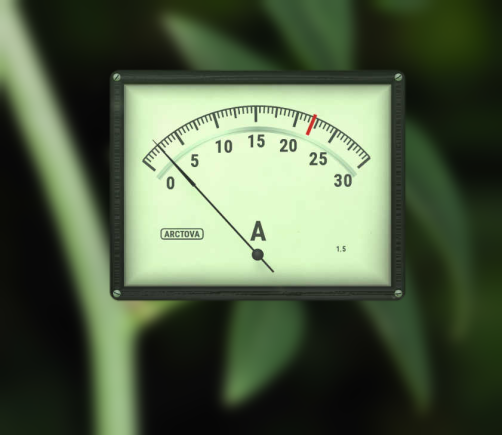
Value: A 2.5
